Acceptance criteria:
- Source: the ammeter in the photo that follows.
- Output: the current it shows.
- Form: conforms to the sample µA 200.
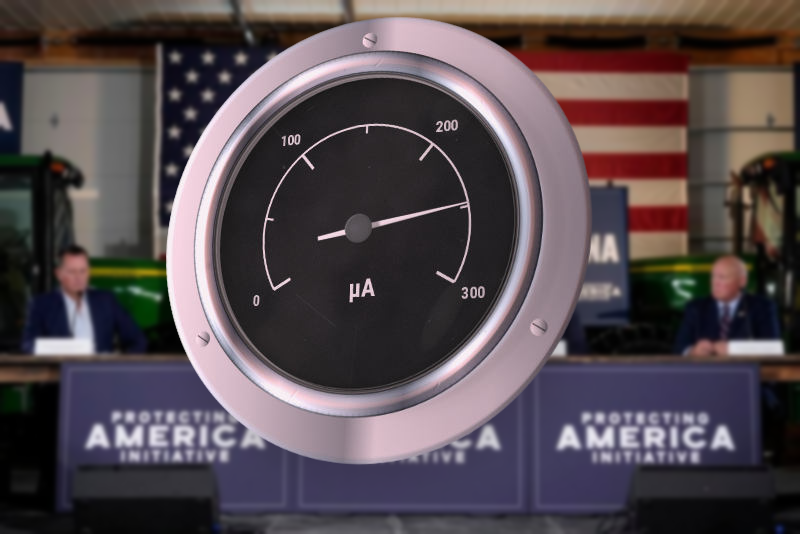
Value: µA 250
